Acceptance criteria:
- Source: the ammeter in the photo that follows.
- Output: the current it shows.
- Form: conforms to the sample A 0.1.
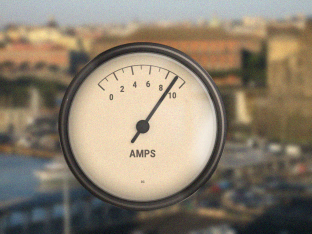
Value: A 9
